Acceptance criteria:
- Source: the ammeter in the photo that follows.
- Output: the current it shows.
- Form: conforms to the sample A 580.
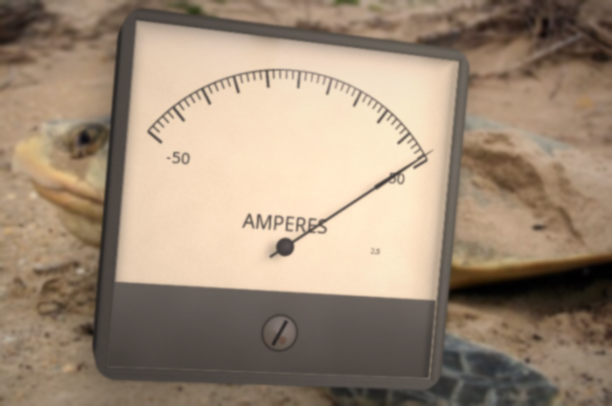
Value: A 48
